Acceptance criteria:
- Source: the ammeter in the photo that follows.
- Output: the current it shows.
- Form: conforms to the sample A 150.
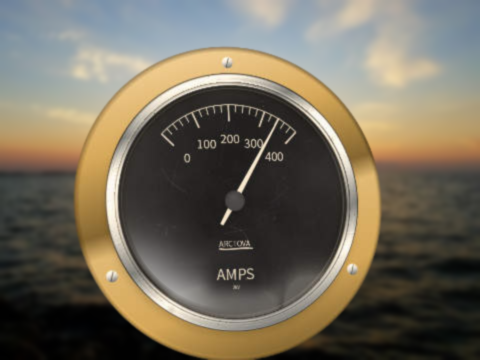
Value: A 340
